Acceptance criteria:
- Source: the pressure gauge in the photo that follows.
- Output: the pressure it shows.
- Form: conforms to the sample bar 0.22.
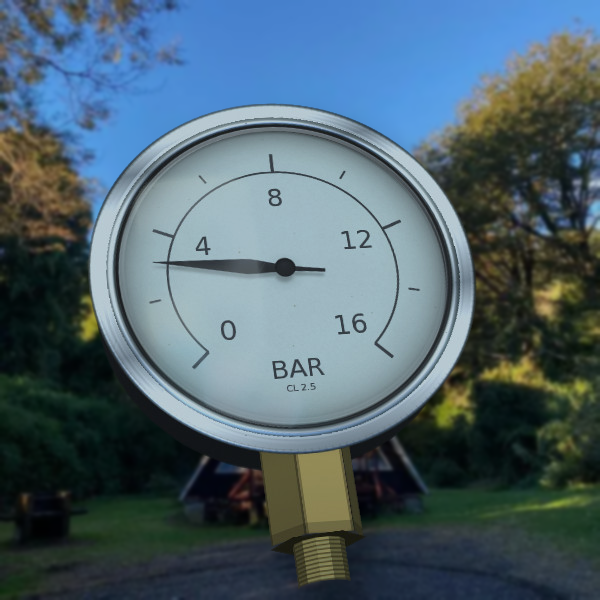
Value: bar 3
